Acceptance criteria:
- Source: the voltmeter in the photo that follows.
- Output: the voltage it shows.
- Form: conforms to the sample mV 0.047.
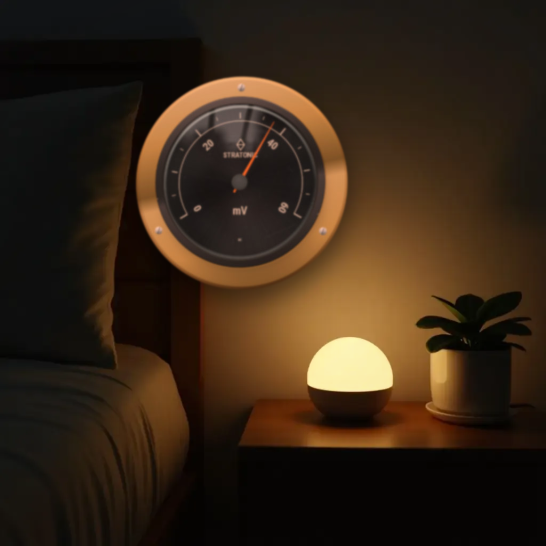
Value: mV 37.5
